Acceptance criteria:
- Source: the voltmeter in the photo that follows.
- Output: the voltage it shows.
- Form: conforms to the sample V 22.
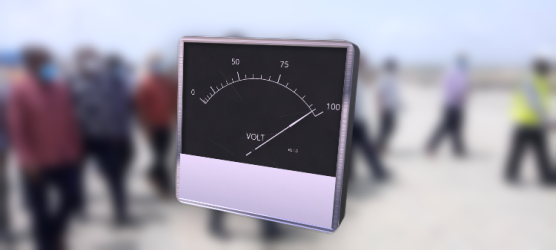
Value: V 97.5
